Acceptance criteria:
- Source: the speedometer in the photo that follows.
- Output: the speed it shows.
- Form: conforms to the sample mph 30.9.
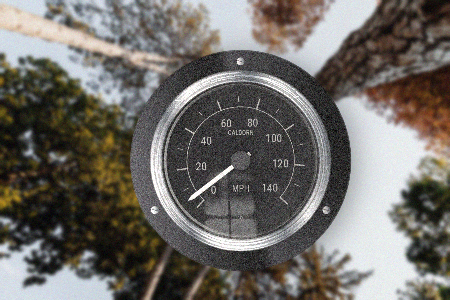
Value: mph 5
